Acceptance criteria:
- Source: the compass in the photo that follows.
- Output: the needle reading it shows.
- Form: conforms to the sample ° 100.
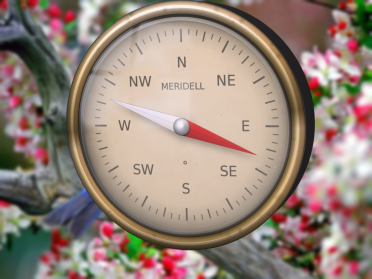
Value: ° 110
